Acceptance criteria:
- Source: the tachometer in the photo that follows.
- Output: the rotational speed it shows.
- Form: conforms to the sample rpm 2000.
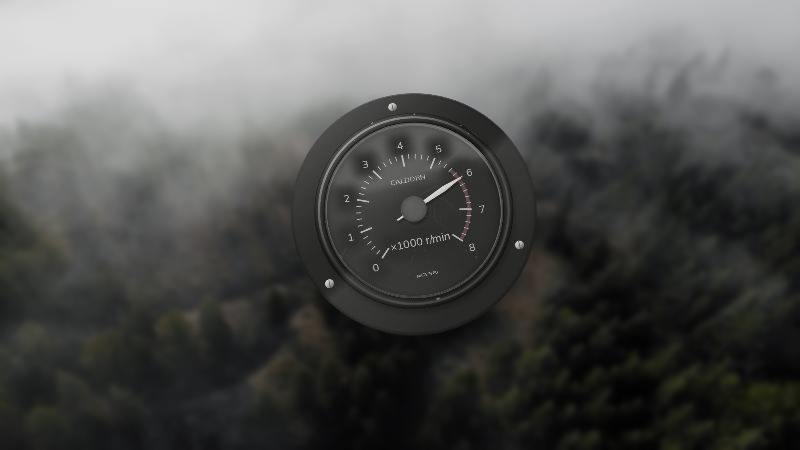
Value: rpm 6000
